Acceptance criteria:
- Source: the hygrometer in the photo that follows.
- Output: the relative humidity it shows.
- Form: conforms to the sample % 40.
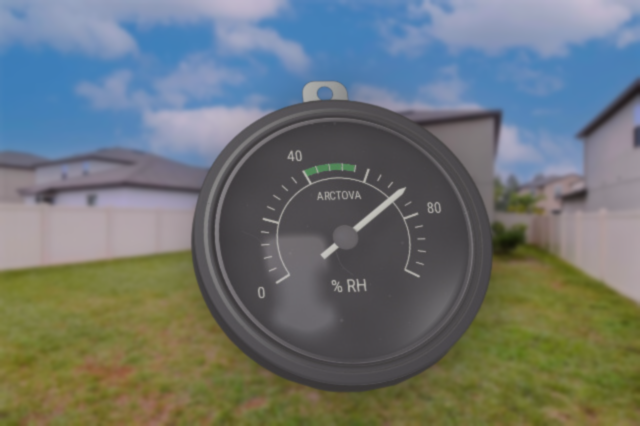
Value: % 72
